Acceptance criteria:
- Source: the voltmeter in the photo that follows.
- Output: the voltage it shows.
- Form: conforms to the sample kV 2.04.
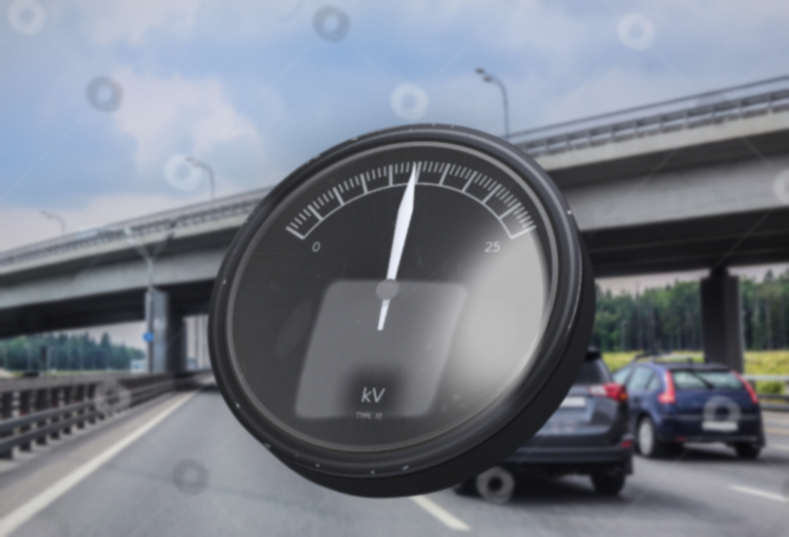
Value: kV 12.5
